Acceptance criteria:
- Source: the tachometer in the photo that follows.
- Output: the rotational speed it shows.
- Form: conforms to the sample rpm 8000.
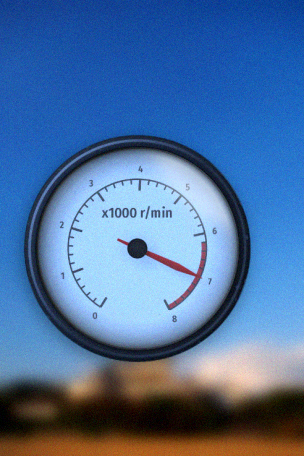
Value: rpm 7000
